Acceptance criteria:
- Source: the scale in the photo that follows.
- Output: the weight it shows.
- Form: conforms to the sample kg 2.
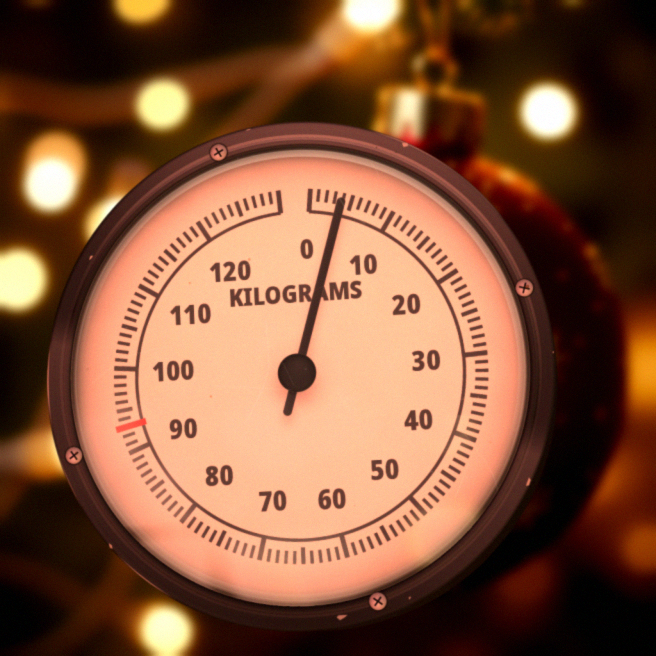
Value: kg 4
